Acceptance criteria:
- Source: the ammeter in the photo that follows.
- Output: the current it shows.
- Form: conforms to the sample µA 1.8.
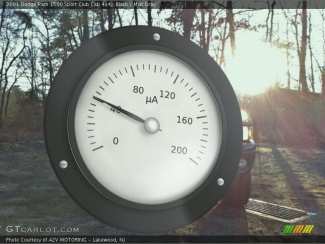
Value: µA 40
